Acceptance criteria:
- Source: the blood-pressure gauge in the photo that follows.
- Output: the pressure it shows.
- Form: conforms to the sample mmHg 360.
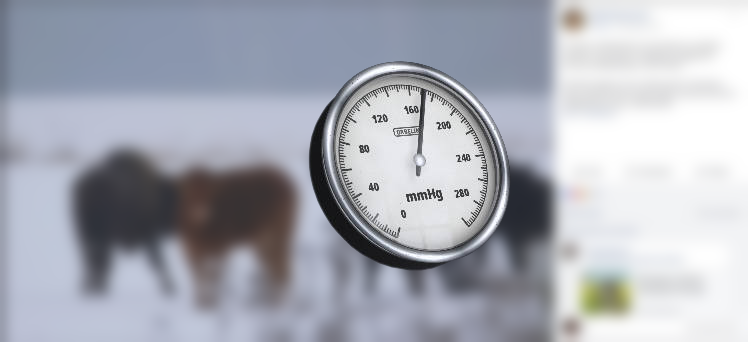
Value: mmHg 170
